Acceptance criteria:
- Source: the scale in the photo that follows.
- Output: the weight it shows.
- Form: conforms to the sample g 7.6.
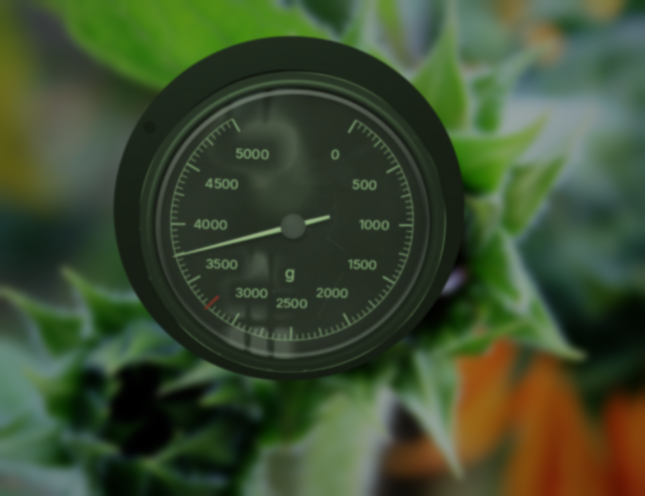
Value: g 3750
